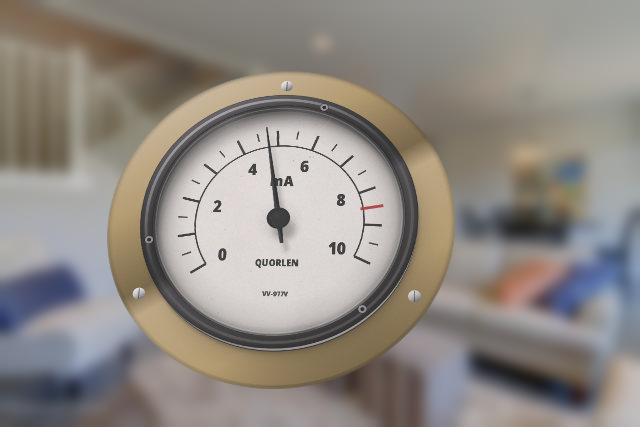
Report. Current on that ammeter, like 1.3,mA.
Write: 4.75,mA
